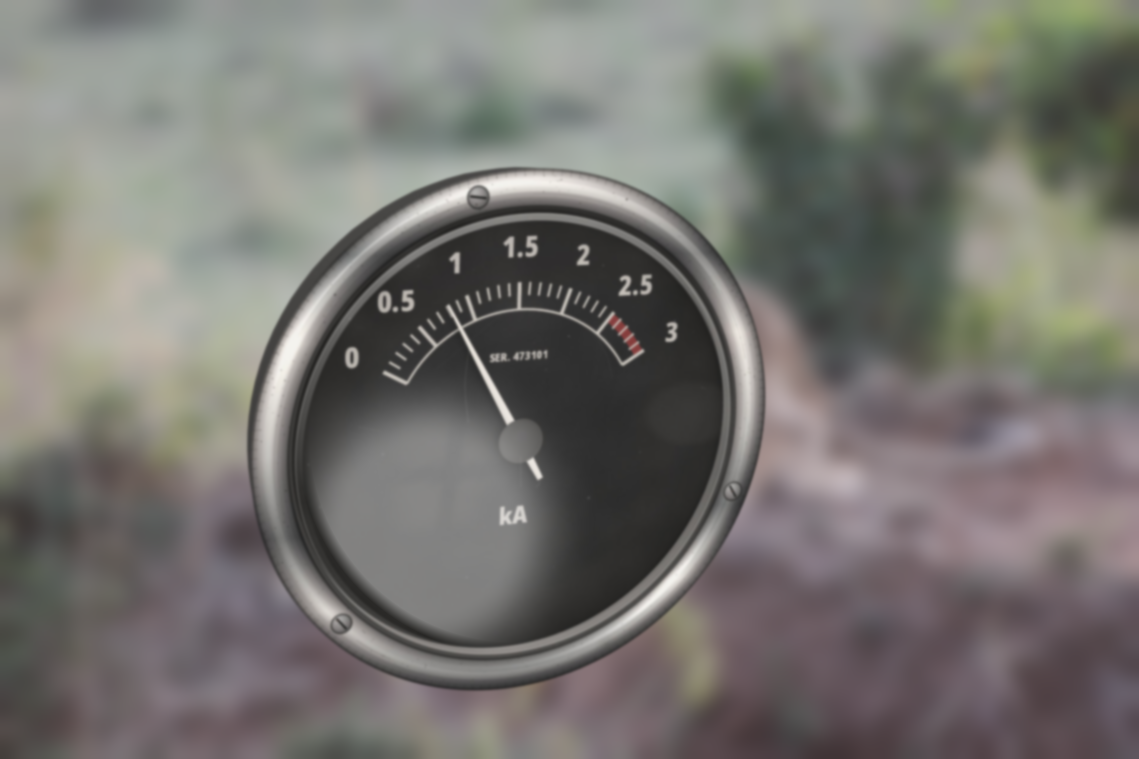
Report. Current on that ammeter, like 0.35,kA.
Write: 0.8,kA
